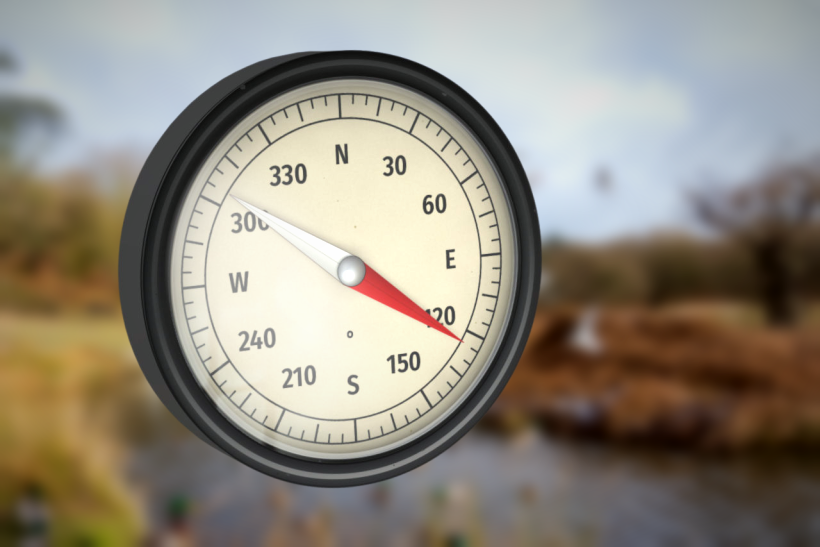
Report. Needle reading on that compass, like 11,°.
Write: 125,°
